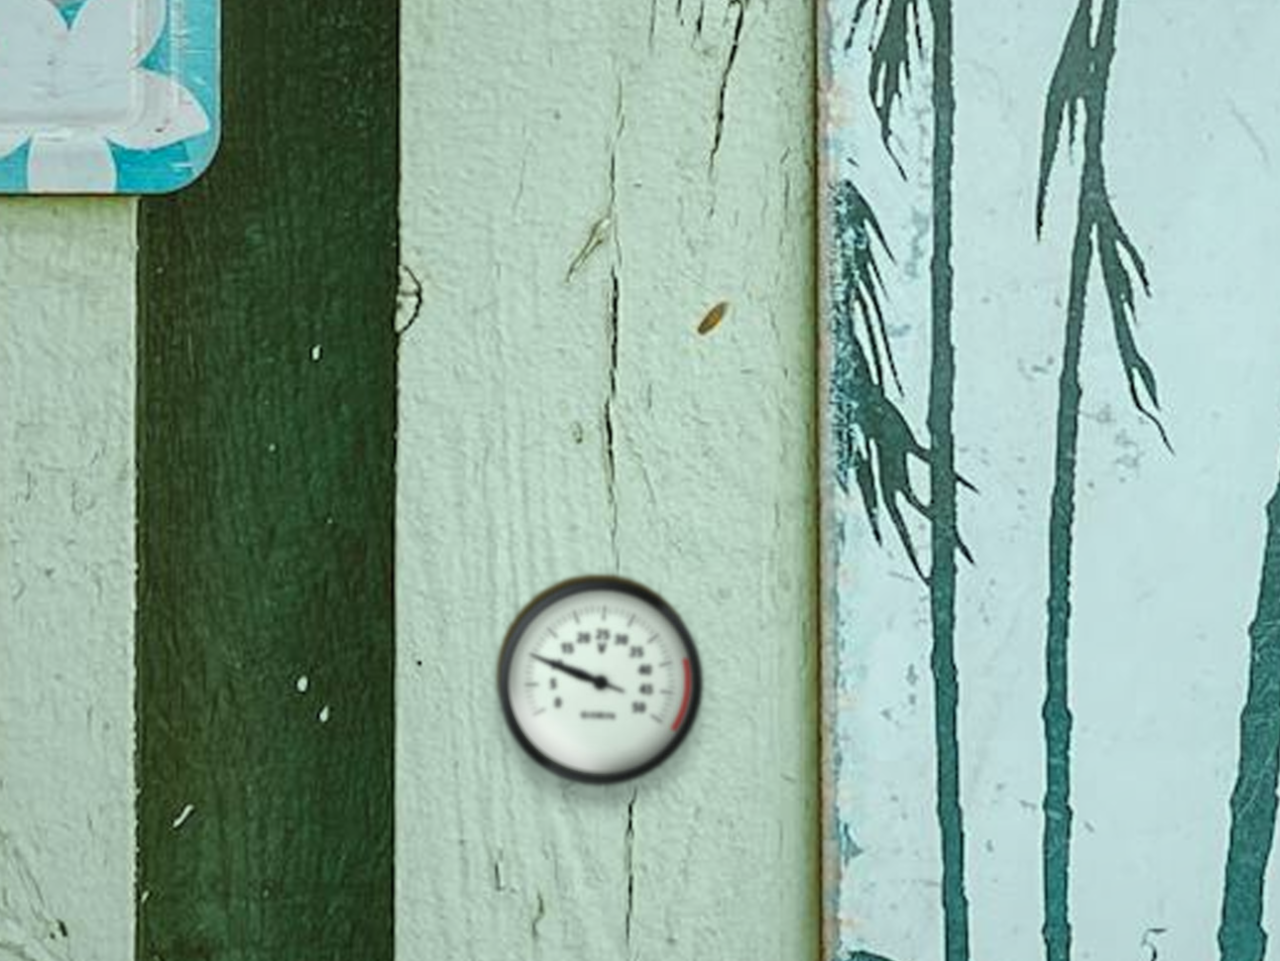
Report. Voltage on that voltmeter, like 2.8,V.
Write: 10,V
